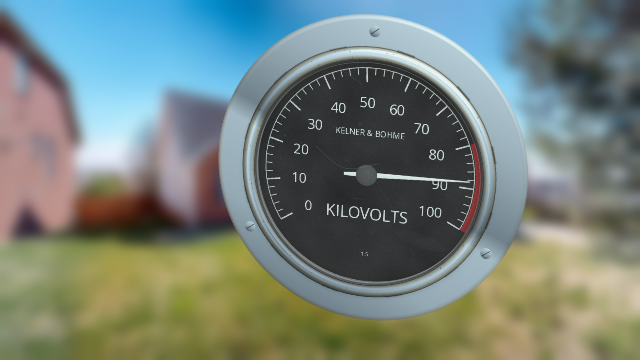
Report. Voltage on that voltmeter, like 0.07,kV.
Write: 88,kV
